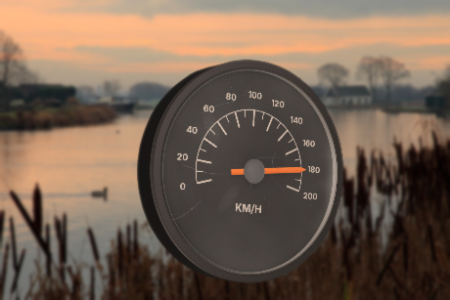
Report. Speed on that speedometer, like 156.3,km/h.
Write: 180,km/h
